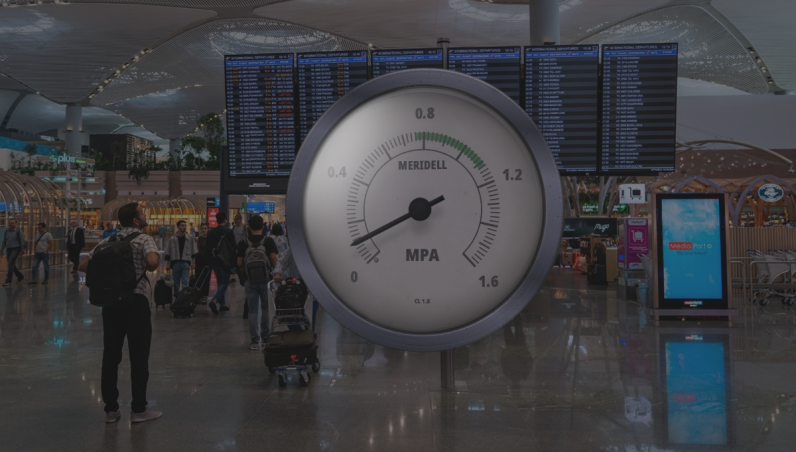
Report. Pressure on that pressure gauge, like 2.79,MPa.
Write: 0.1,MPa
